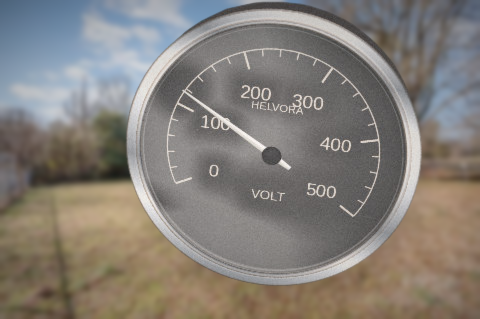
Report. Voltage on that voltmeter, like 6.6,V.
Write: 120,V
